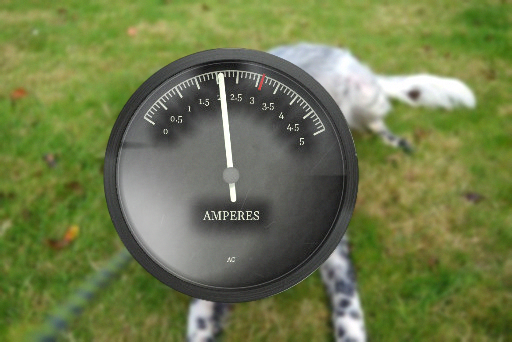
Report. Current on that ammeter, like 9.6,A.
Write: 2.1,A
